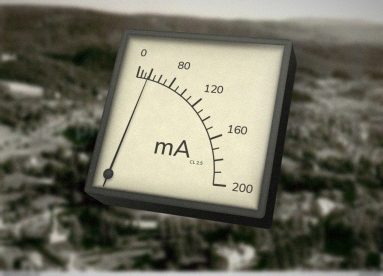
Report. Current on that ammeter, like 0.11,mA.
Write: 40,mA
